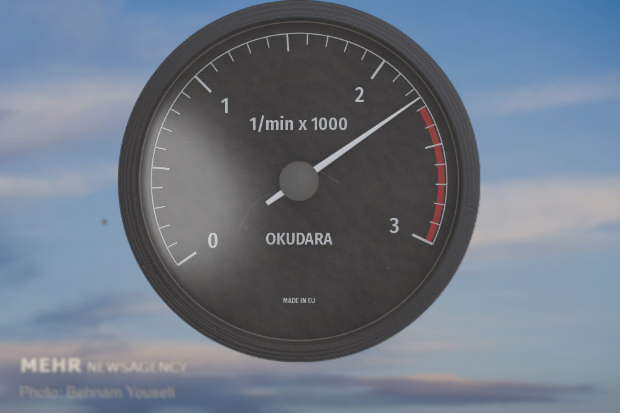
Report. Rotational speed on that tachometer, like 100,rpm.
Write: 2250,rpm
